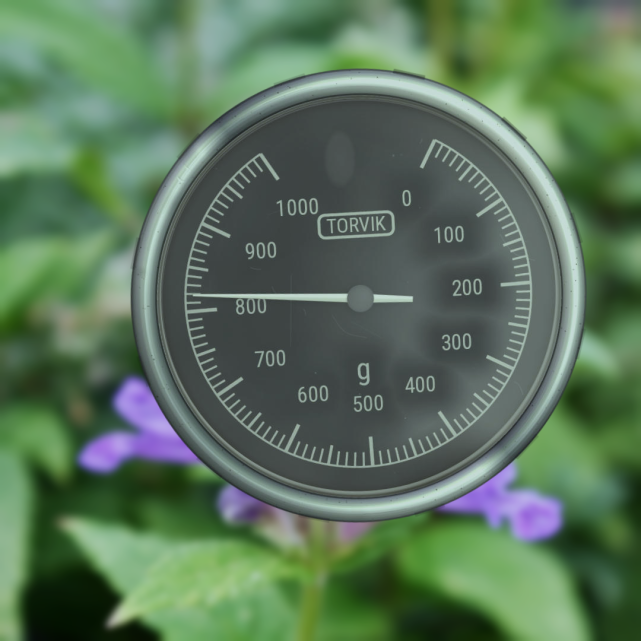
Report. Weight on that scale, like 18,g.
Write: 820,g
